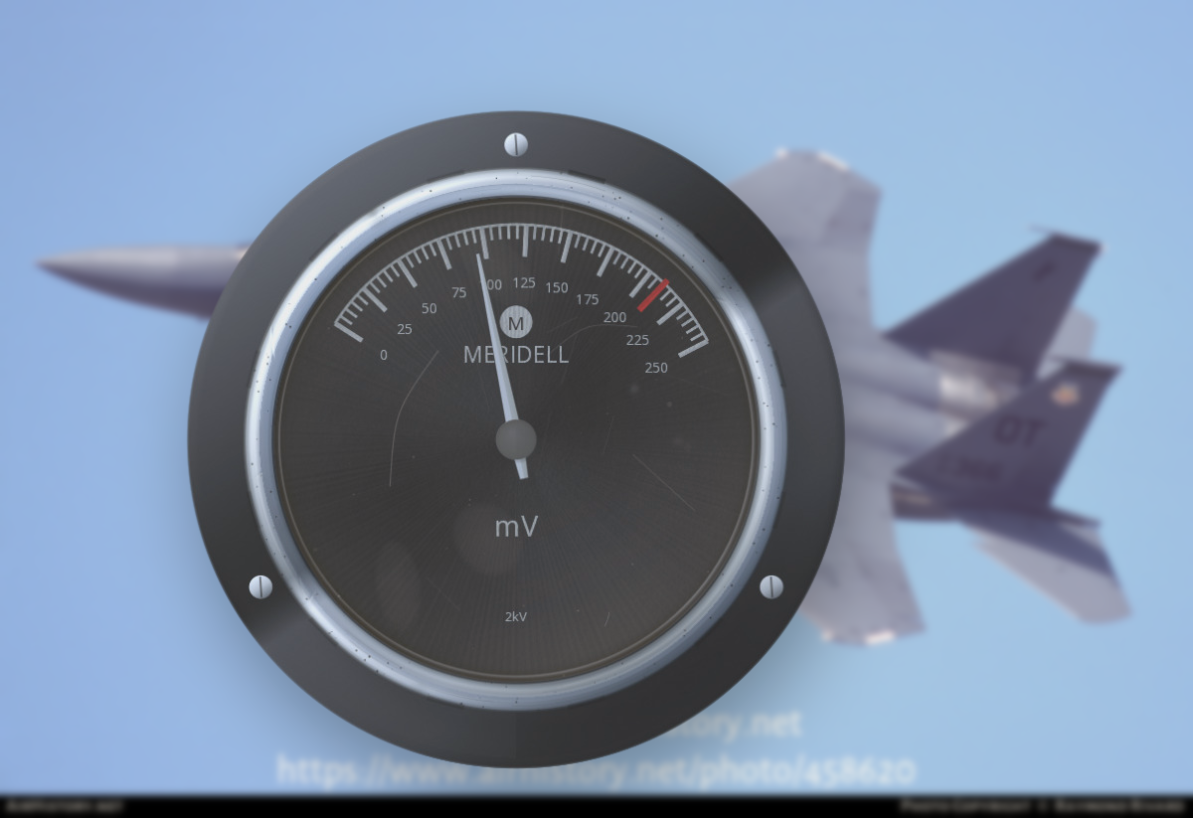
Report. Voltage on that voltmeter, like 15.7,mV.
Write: 95,mV
